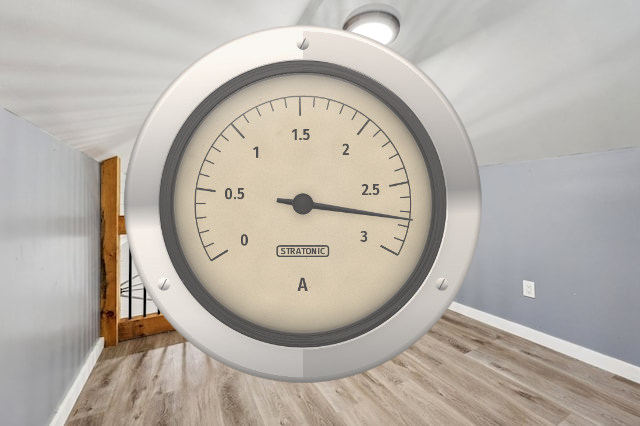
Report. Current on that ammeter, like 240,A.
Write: 2.75,A
